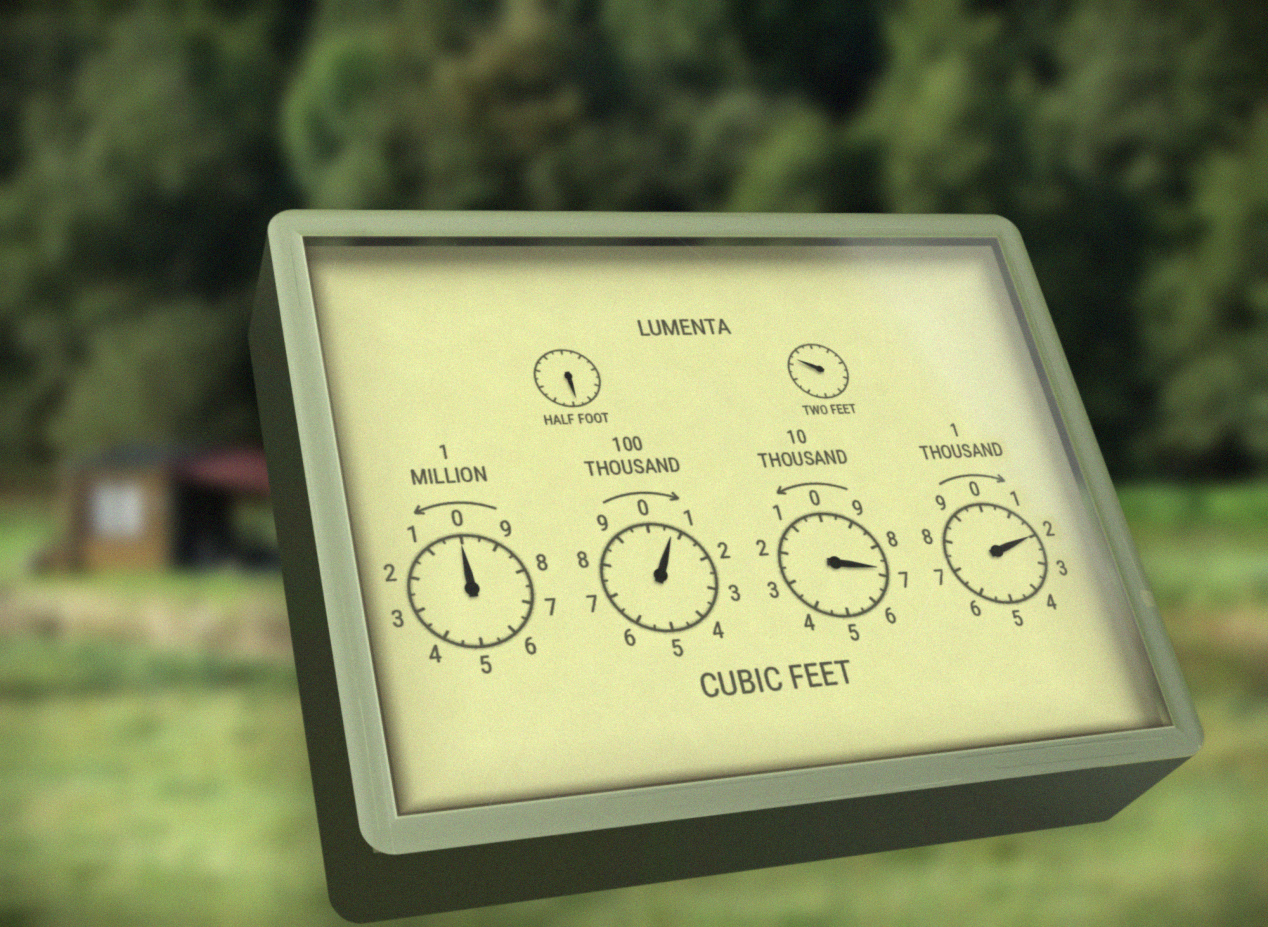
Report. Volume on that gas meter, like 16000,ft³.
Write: 7200,ft³
